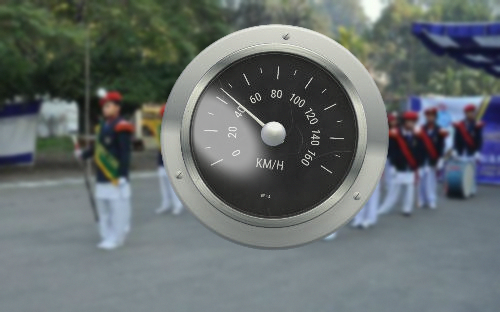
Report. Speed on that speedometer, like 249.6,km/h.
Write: 45,km/h
